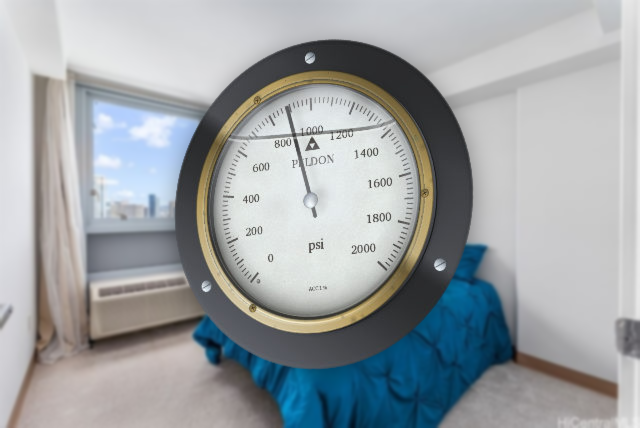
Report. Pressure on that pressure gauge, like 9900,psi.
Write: 900,psi
